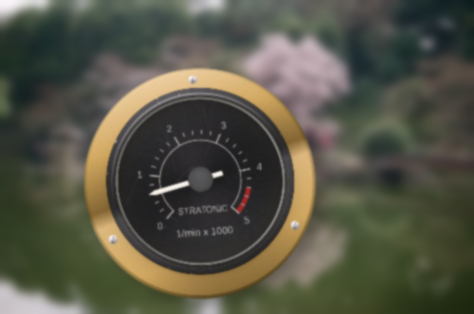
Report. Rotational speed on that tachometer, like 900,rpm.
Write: 600,rpm
